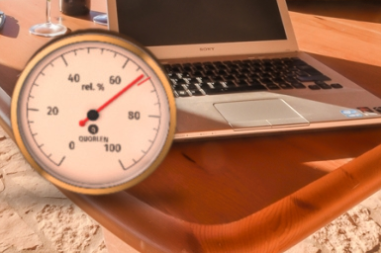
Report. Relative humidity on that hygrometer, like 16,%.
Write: 66,%
